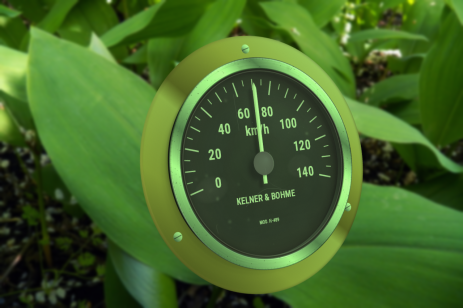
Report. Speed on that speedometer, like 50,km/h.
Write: 70,km/h
